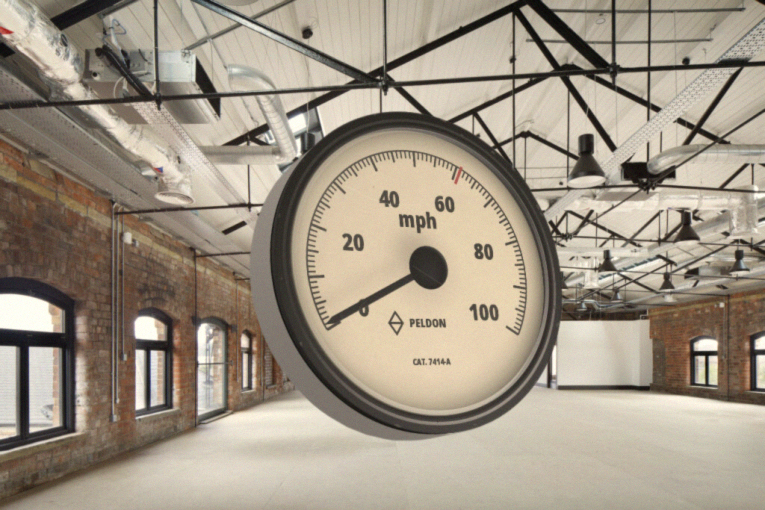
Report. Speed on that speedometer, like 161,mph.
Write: 1,mph
